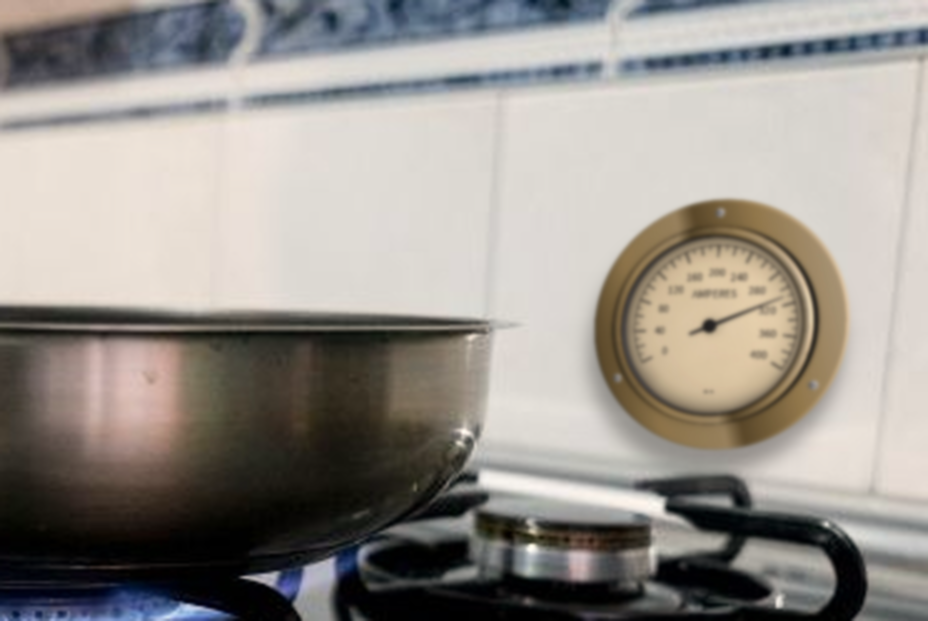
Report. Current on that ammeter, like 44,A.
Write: 310,A
